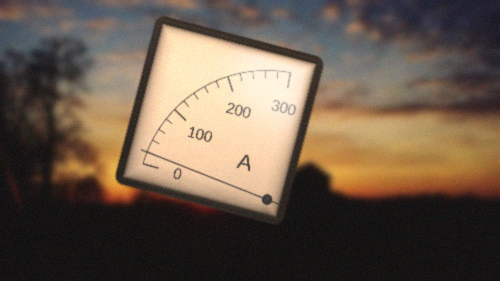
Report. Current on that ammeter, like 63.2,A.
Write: 20,A
